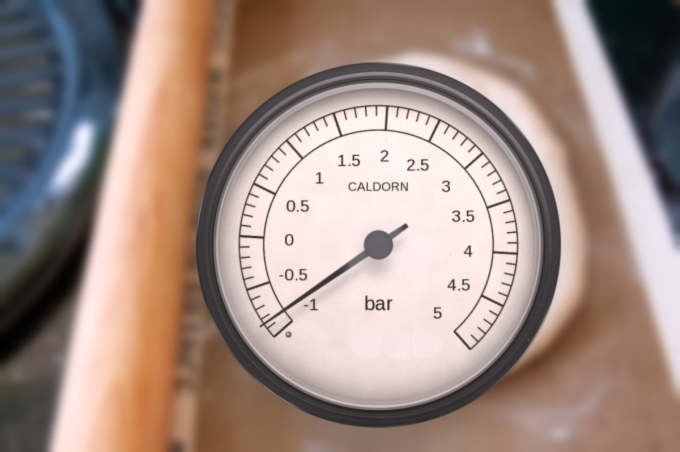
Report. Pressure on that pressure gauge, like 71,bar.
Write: -0.85,bar
